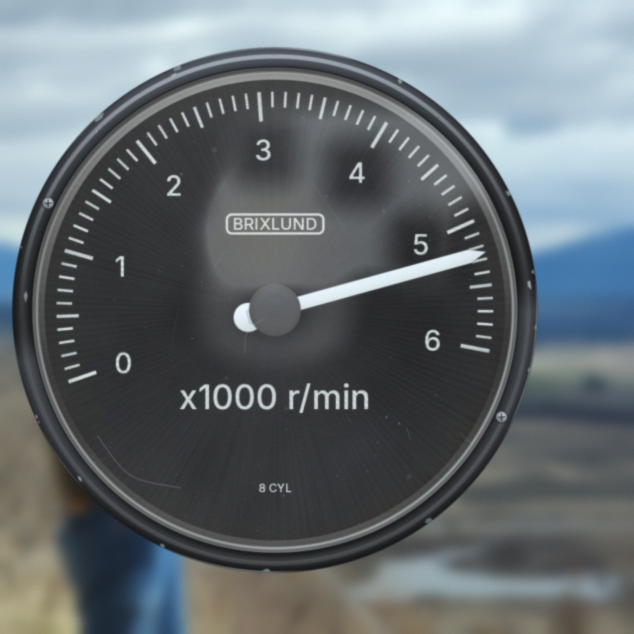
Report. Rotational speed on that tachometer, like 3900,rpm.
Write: 5250,rpm
